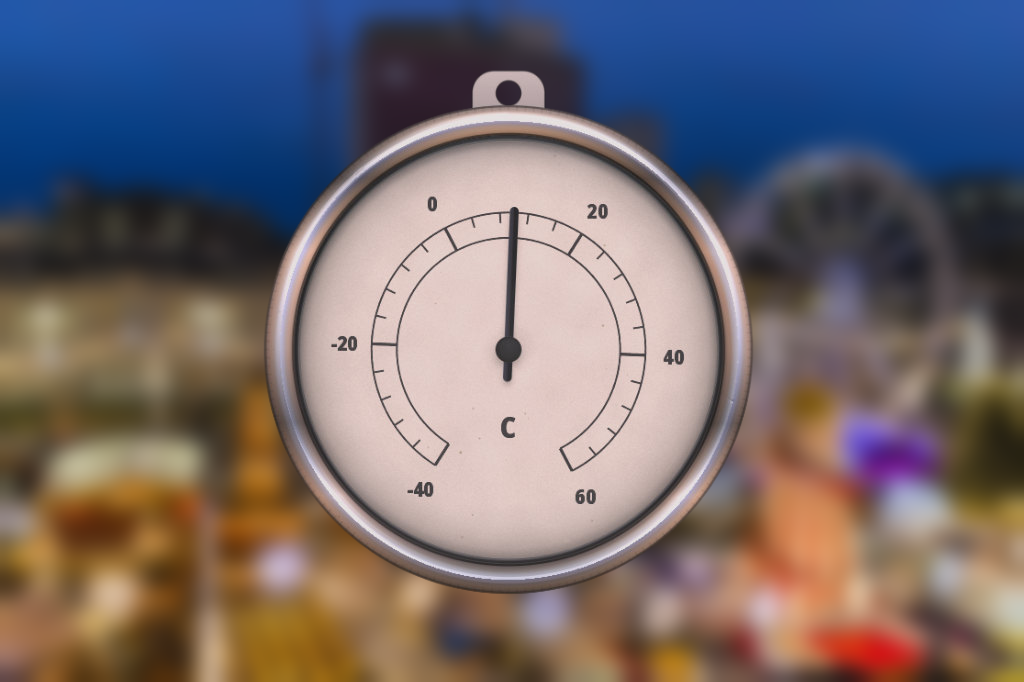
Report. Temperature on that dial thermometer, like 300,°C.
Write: 10,°C
